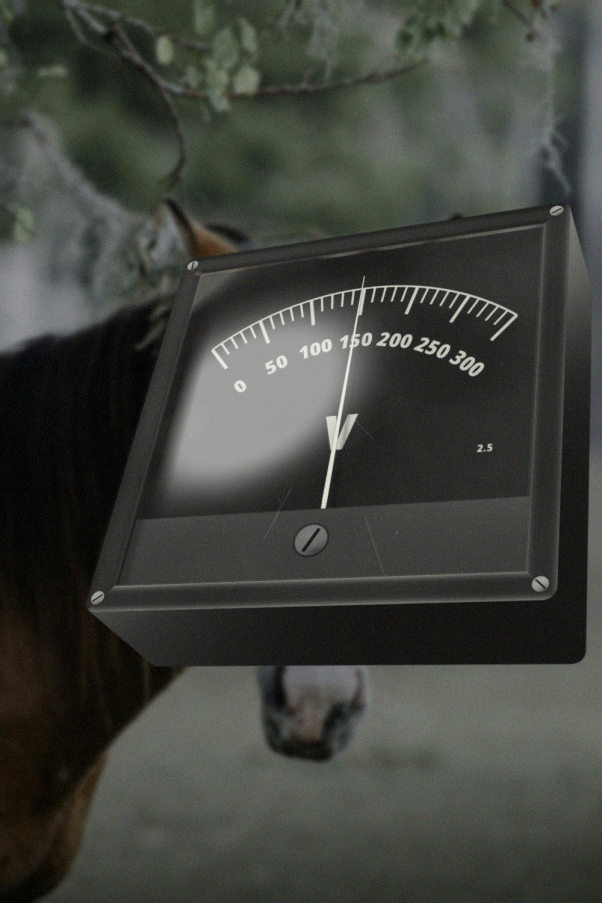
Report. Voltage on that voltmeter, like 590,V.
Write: 150,V
